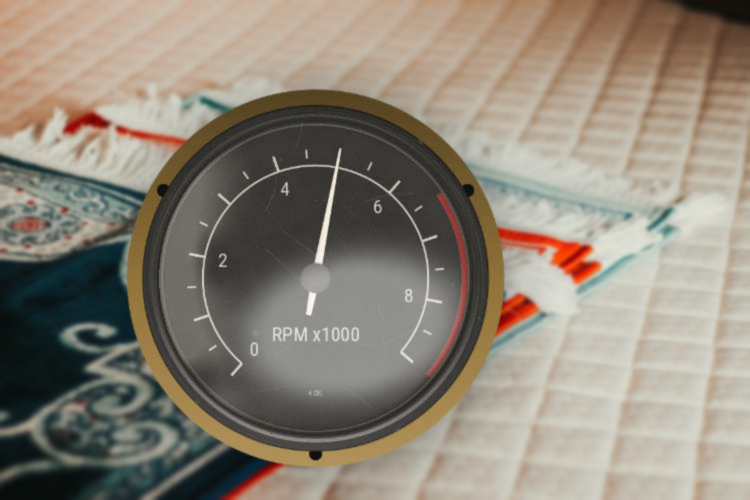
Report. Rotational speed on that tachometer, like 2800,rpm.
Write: 5000,rpm
